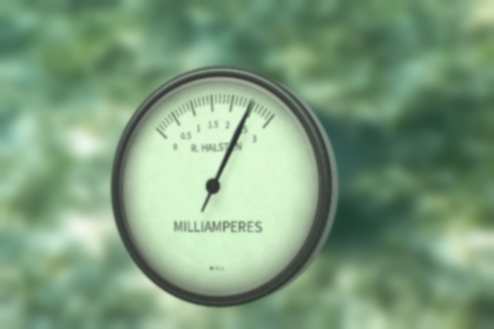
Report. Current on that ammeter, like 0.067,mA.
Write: 2.5,mA
